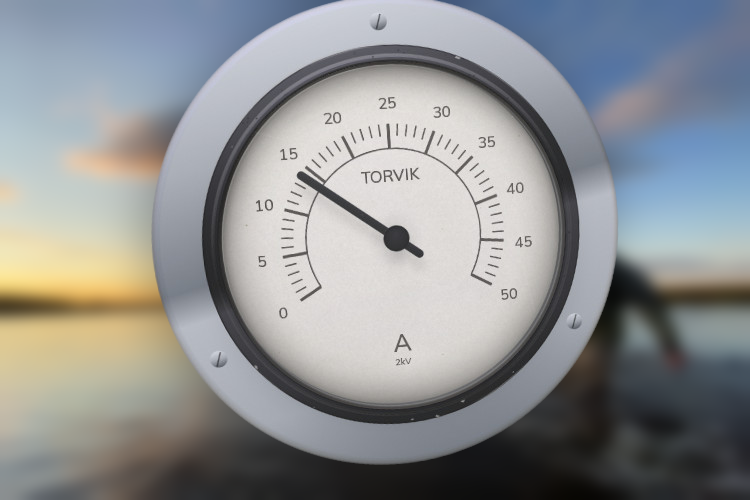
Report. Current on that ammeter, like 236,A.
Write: 14,A
